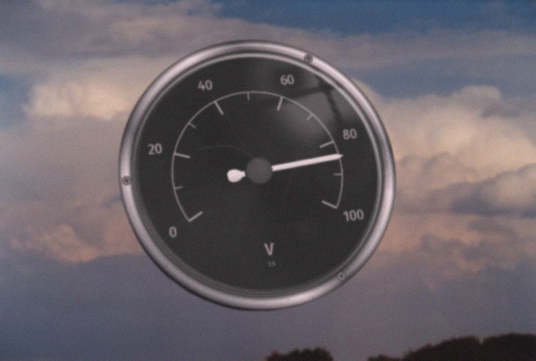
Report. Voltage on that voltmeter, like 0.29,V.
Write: 85,V
